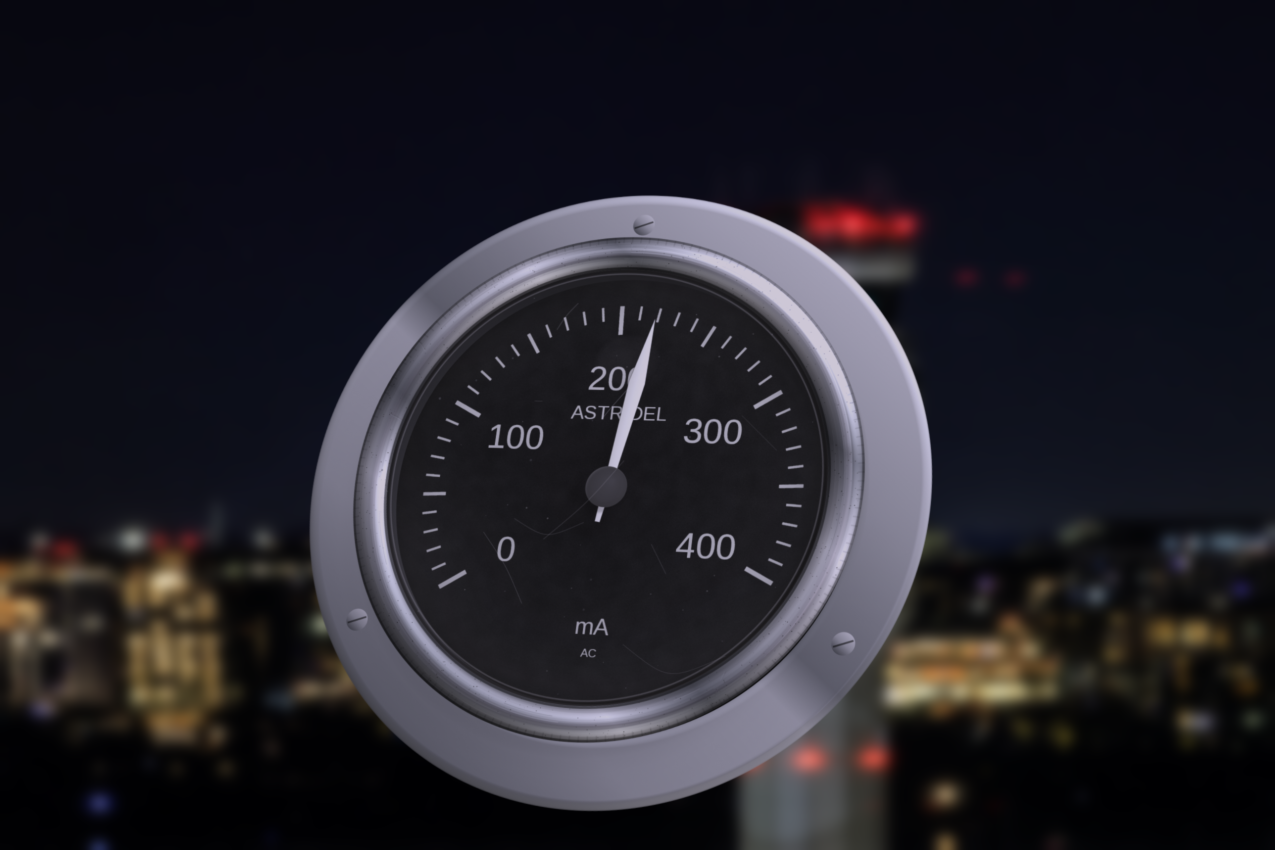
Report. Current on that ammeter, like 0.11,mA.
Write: 220,mA
